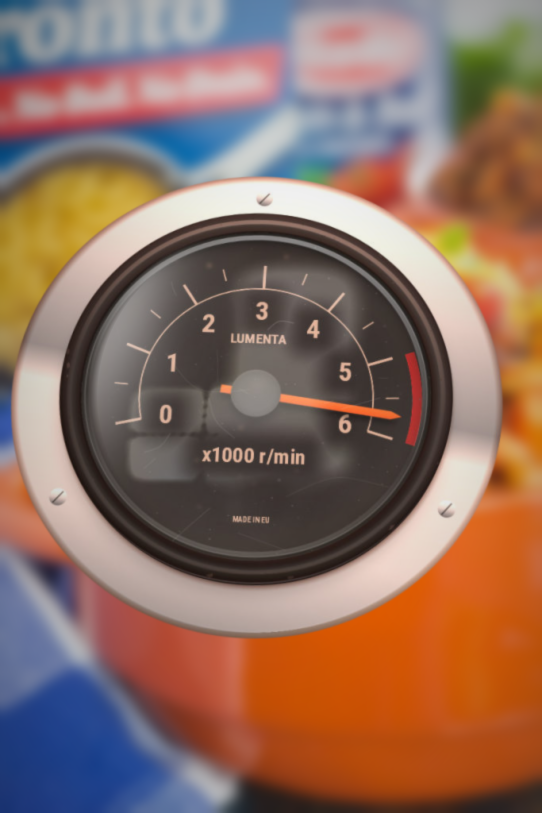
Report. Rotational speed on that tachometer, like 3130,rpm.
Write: 5750,rpm
